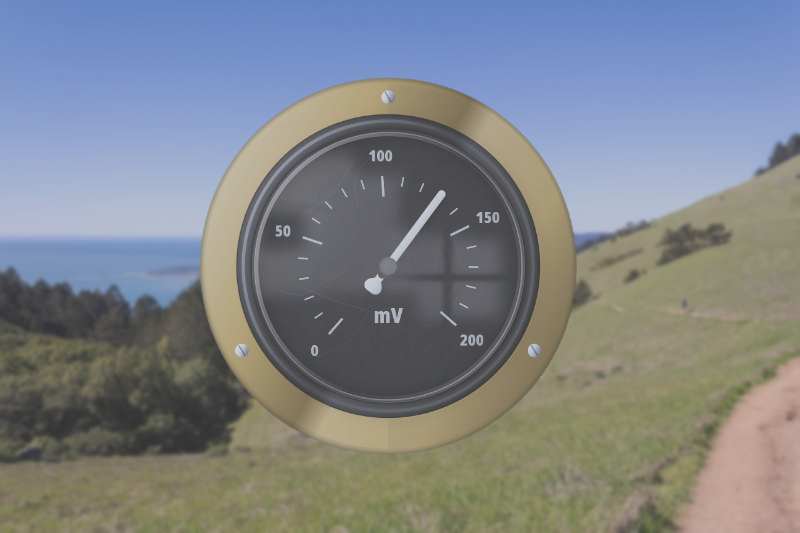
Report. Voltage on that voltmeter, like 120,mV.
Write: 130,mV
